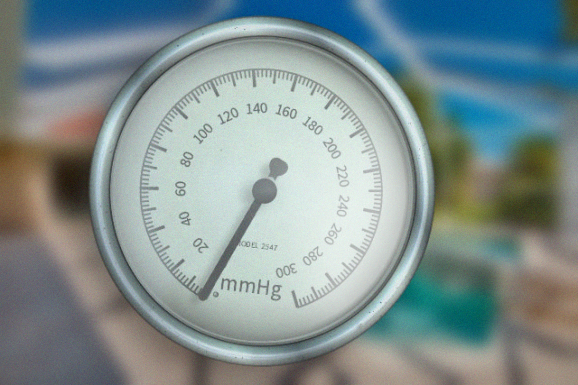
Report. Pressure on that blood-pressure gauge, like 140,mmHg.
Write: 2,mmHg
